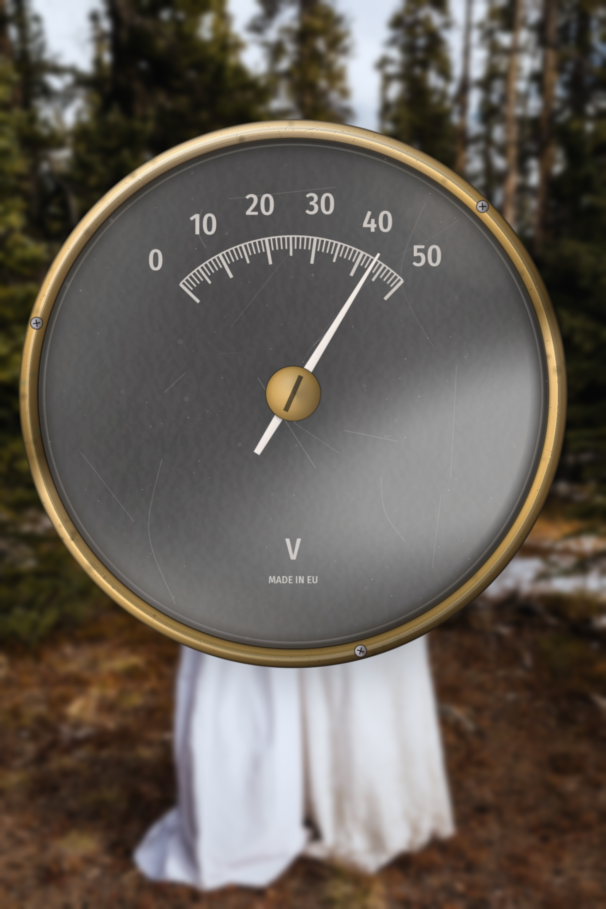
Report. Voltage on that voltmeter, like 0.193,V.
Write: 43,V
